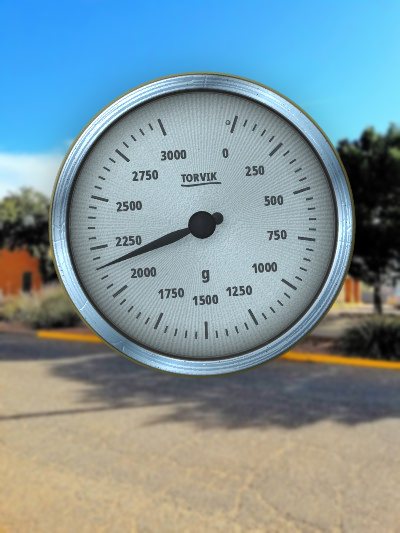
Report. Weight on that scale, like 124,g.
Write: 2150,g
